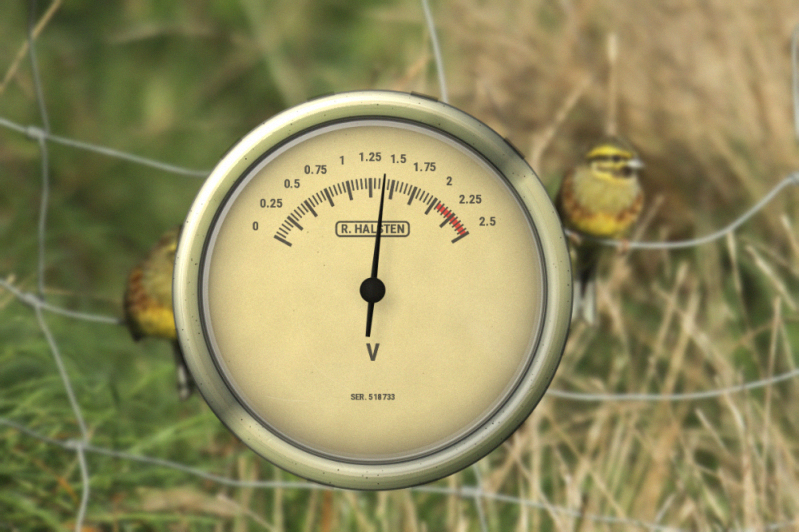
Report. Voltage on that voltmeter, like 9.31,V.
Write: 1.4,V
